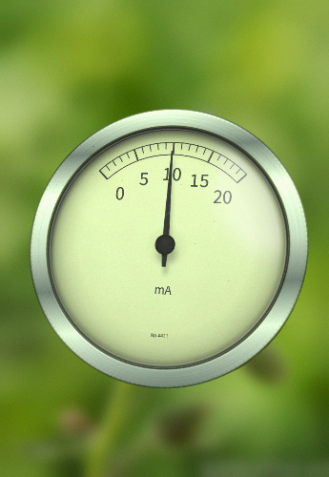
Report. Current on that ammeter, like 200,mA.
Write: 10,mA
